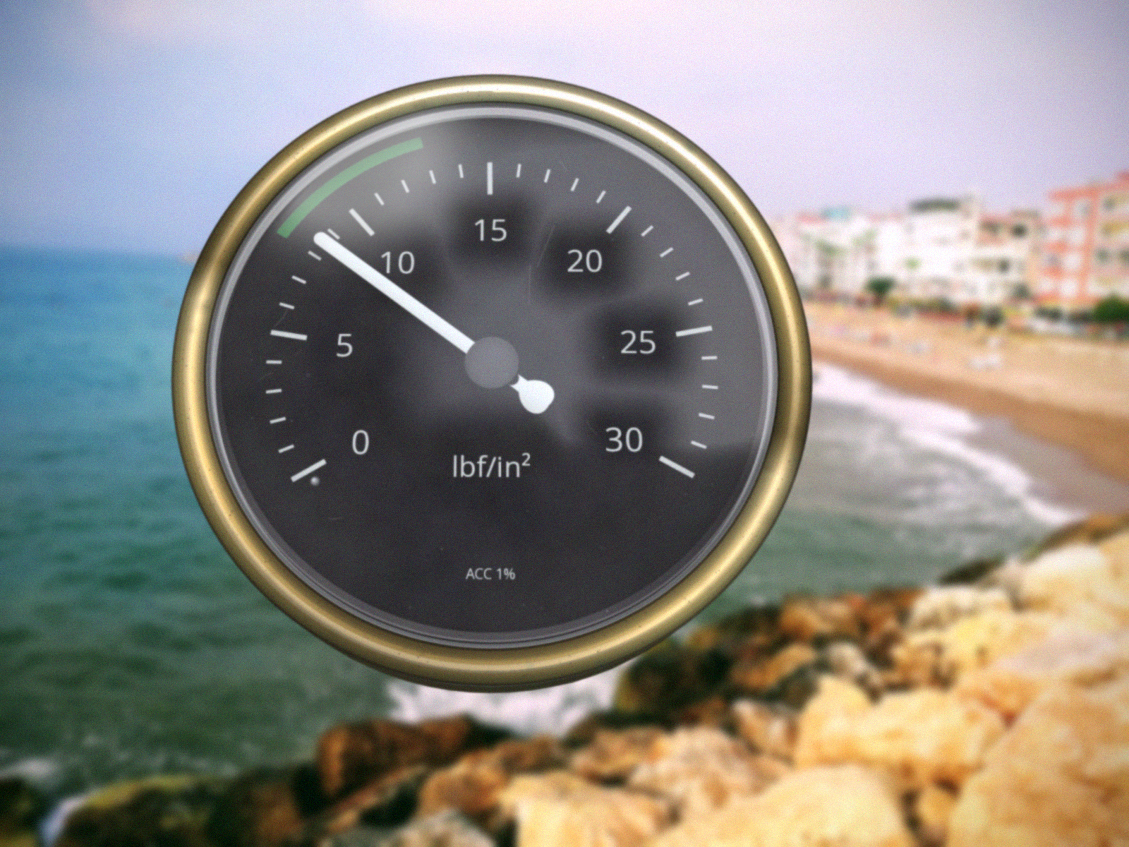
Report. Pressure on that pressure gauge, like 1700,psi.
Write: 8.5,psi
